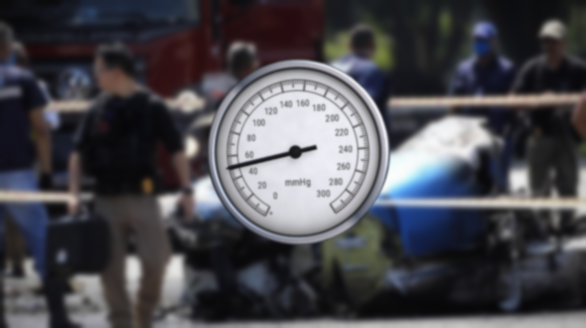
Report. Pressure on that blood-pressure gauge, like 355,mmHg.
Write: 50,mmHg
